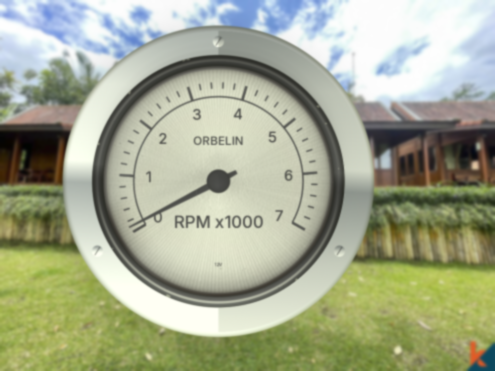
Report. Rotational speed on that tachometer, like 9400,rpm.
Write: 100,rpm
